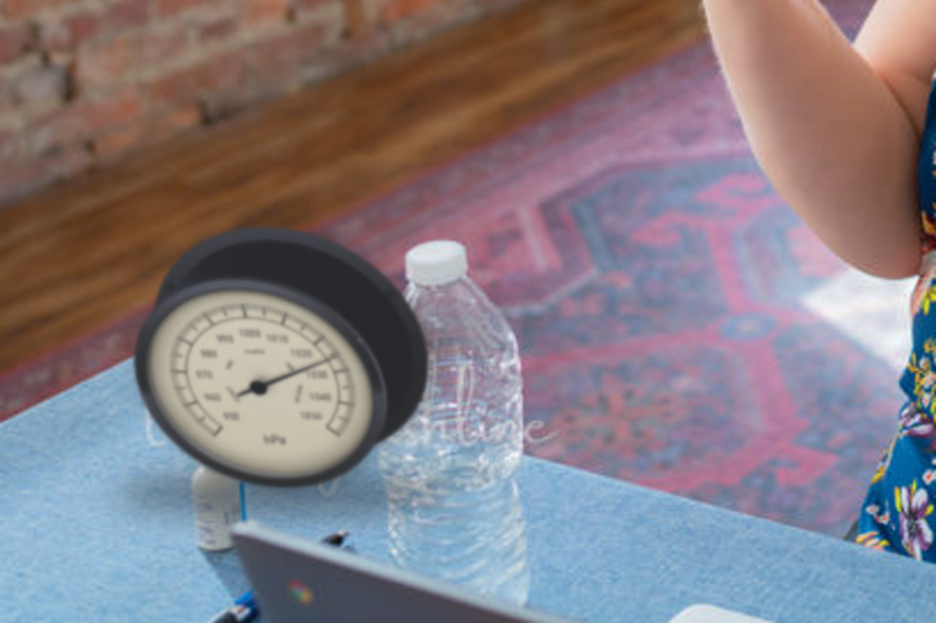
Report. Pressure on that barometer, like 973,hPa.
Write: 1025,hPa
